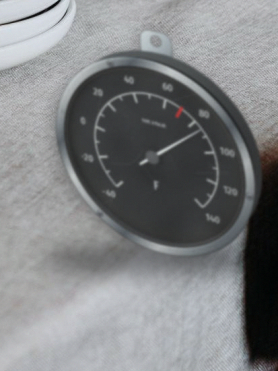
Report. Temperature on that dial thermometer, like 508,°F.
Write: 85,°F
